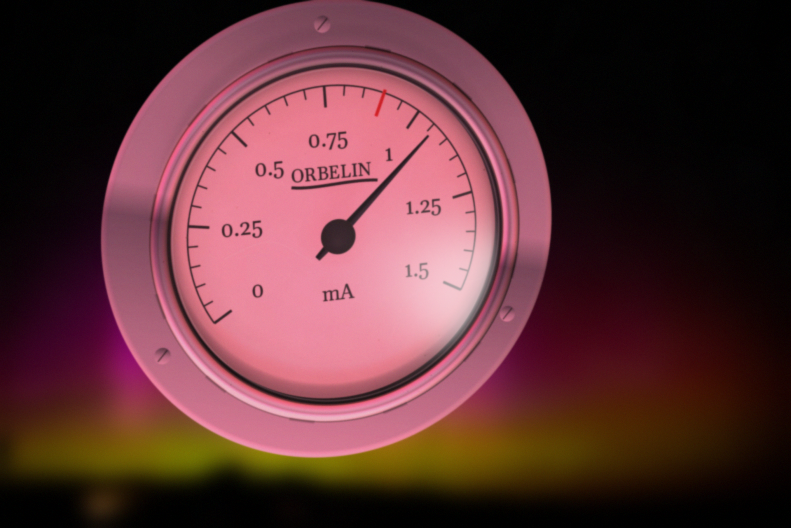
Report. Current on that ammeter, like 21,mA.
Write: 1.05,mA
